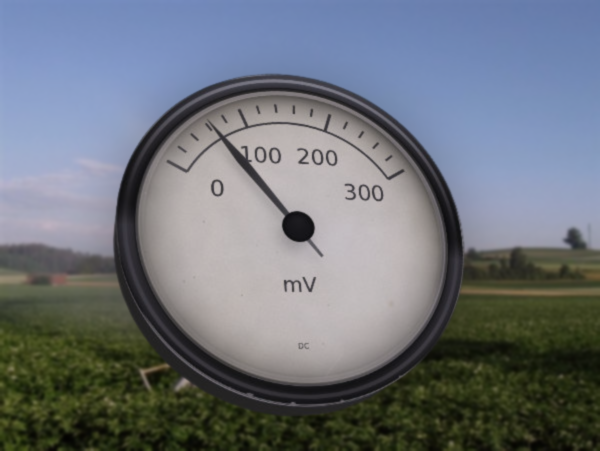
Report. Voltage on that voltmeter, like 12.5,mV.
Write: 60,mV
